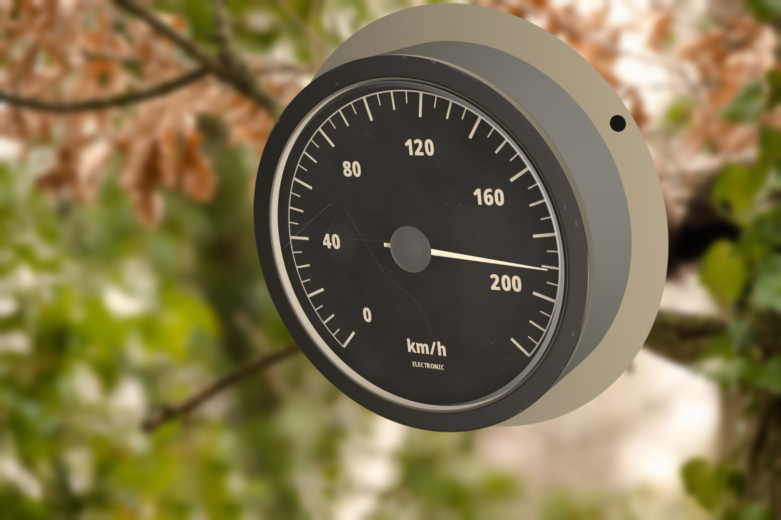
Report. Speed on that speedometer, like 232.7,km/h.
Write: 190,km/h
